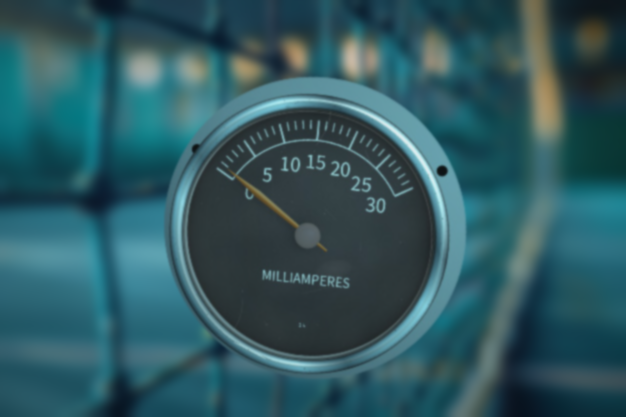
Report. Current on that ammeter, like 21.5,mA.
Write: 1,mA
